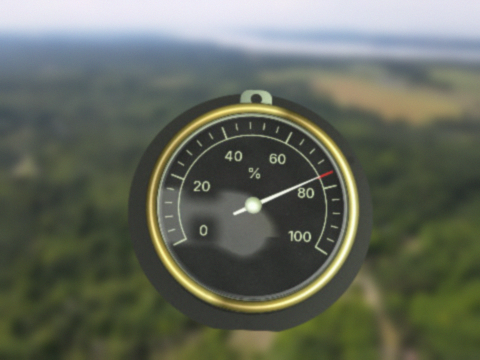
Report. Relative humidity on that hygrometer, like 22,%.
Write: 76,%
